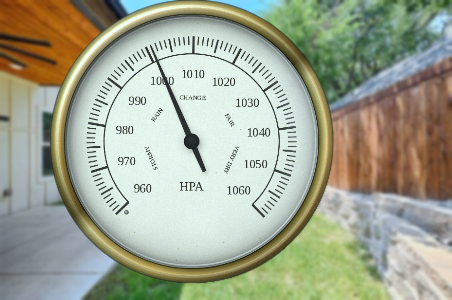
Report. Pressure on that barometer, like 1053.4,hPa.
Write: 1001,hPa
